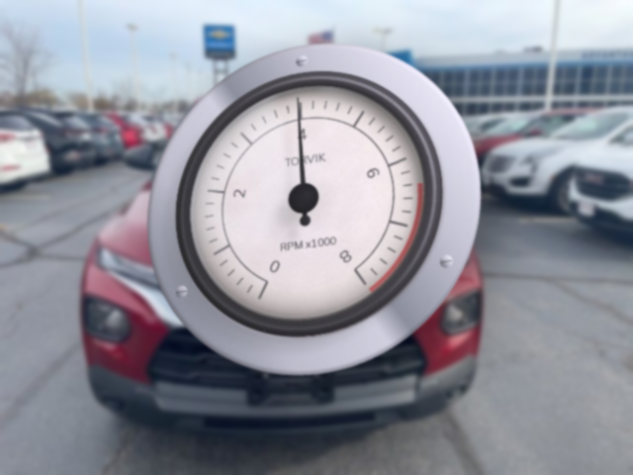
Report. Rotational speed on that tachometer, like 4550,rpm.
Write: 4000,rpm
